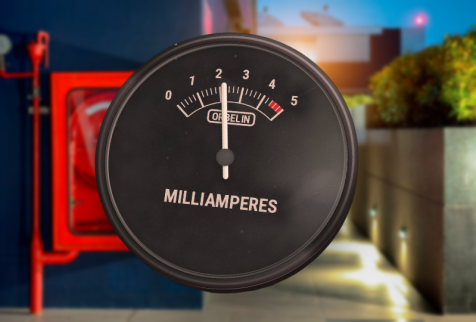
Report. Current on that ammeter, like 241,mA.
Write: 2.2,mA
